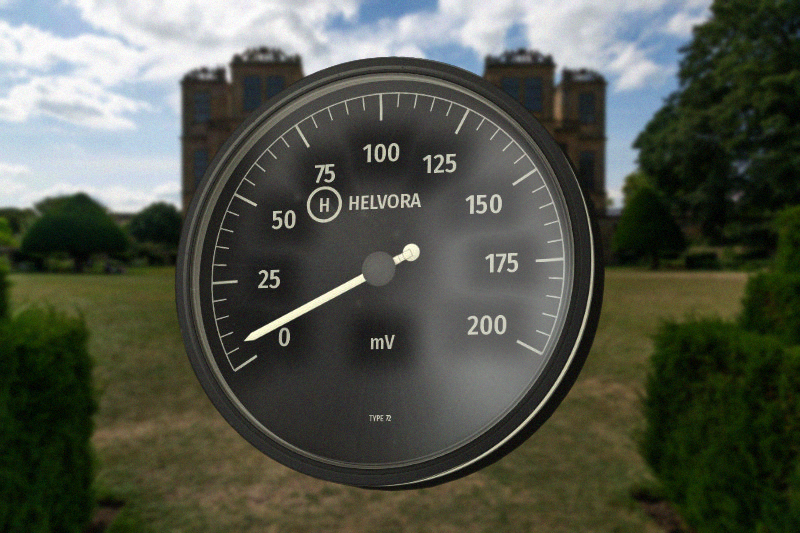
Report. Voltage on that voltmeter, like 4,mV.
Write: 5,mV
